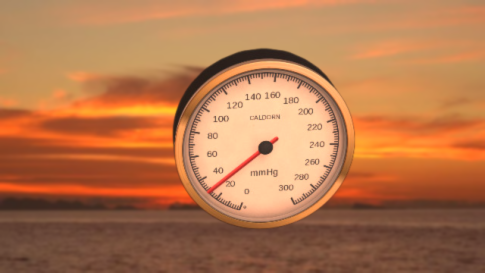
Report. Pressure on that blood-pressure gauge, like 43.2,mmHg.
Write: 30,mmHg
